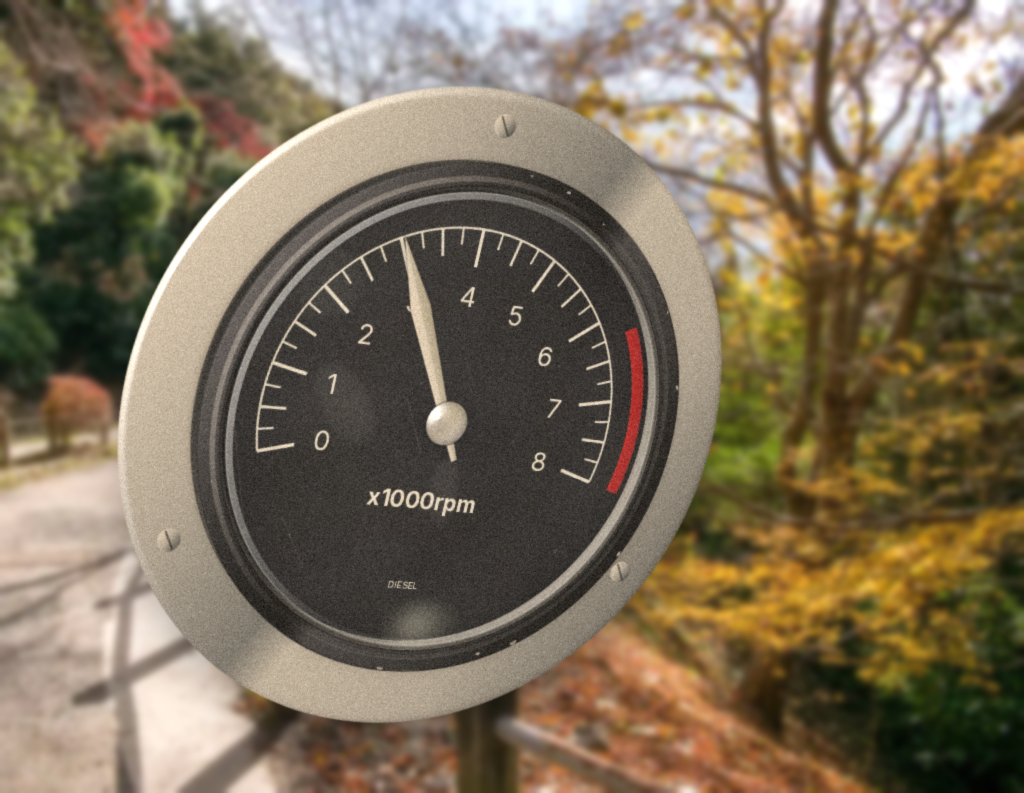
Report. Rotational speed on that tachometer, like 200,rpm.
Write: 3000,rpm
